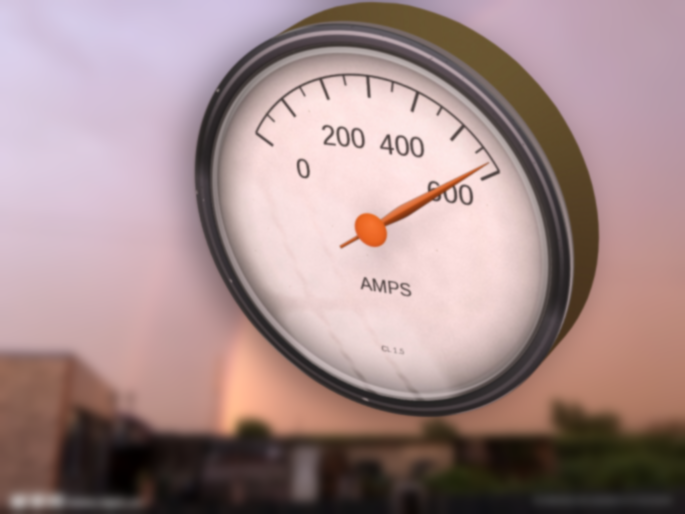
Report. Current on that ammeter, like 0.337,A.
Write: 575,A
